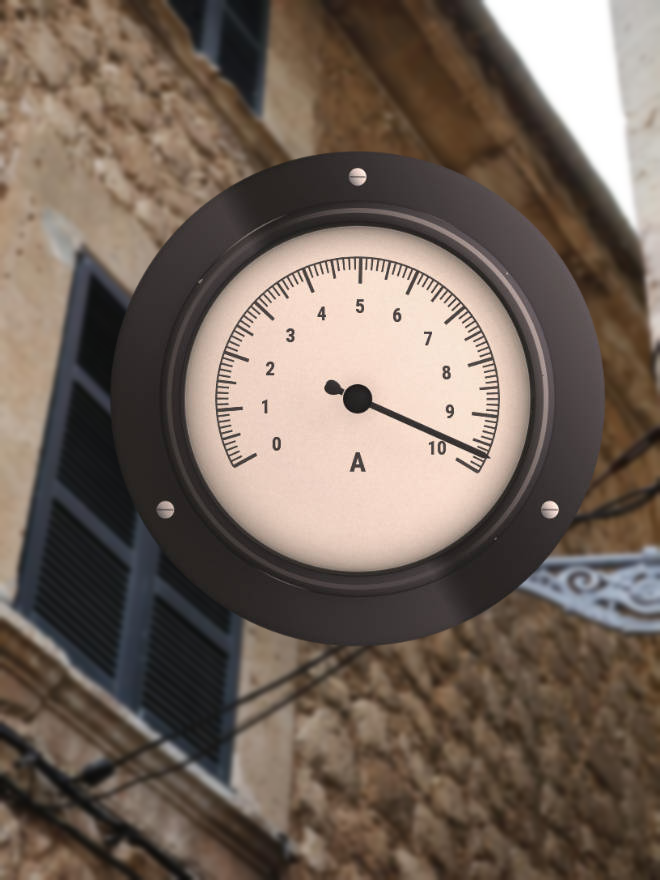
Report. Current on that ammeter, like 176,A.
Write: 9.7,A
